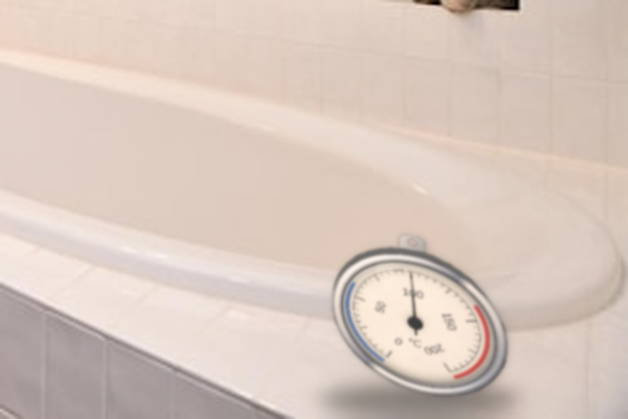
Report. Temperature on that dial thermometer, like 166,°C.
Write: 100,°C
